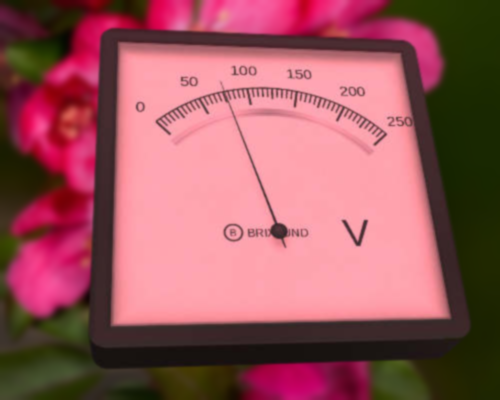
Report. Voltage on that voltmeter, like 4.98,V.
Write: 75,V
